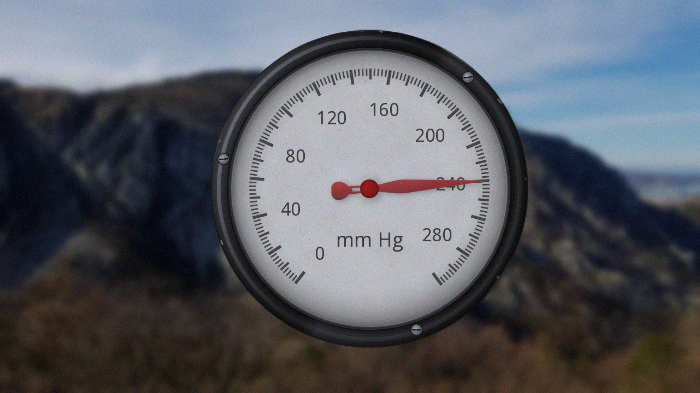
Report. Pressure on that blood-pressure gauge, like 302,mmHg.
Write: 240,mmHg
